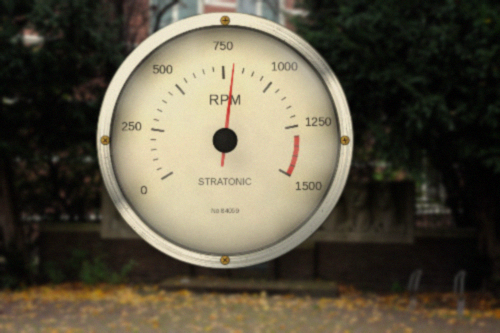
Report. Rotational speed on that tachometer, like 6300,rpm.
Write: 800,rpm
